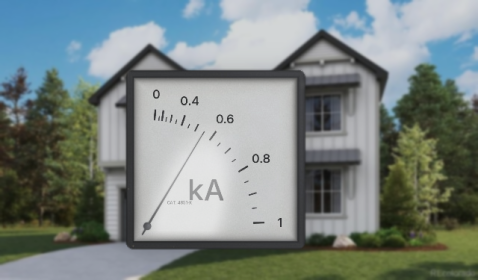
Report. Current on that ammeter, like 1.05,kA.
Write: 0.55,kA
